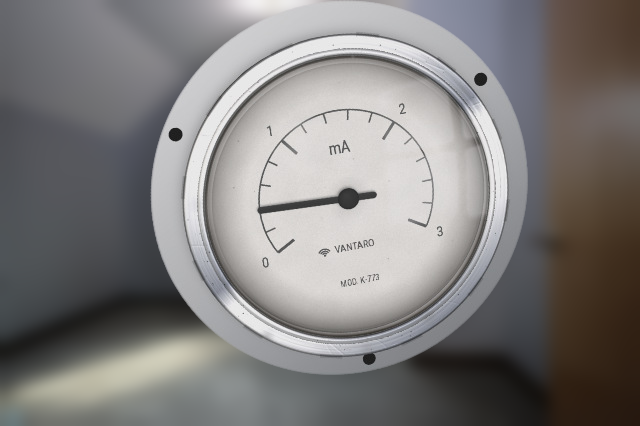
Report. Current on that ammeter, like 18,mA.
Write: 0.4,mA
